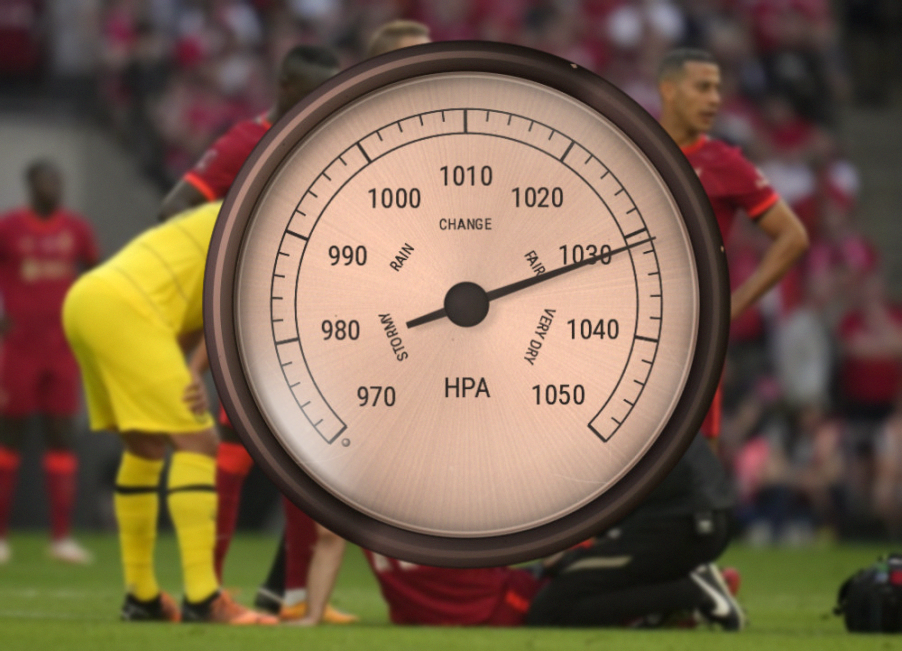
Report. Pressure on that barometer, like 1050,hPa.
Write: 1031,hPa
